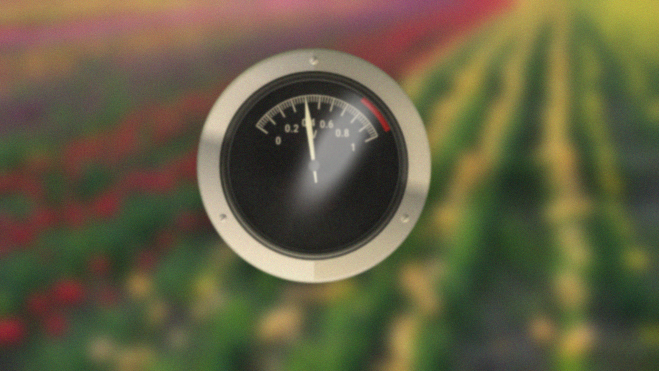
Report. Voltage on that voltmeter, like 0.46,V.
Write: 0.4,V
